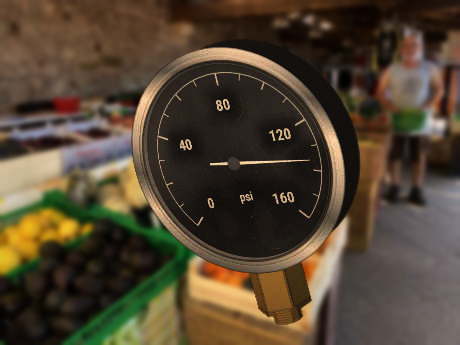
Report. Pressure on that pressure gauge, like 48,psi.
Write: 135,psi
